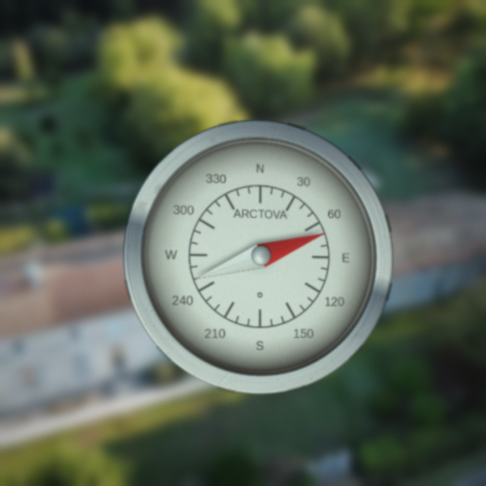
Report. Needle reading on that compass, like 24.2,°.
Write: 70,°
